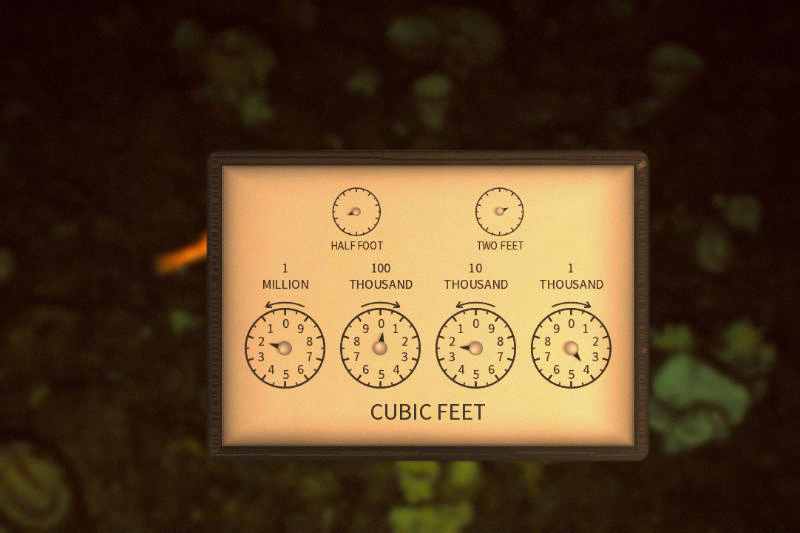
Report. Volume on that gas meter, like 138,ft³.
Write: 202400,ft³
